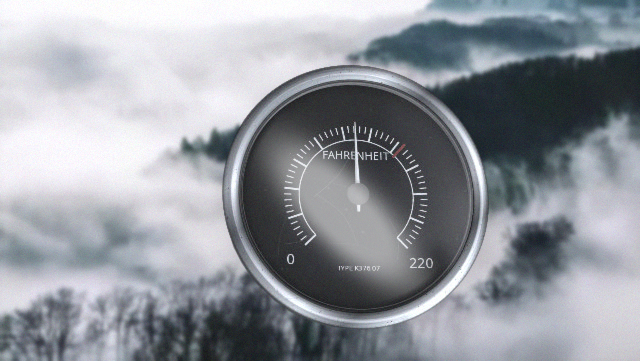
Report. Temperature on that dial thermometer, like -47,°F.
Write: 108,°F
